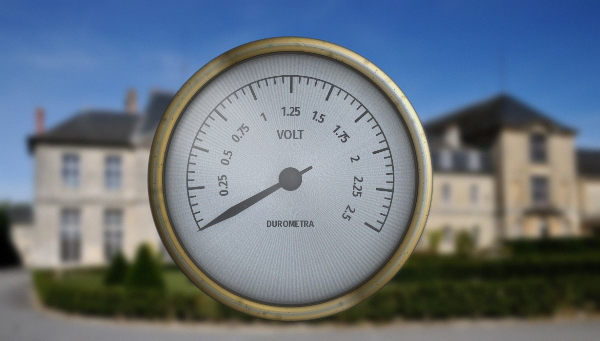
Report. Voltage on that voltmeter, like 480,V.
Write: 0,V
